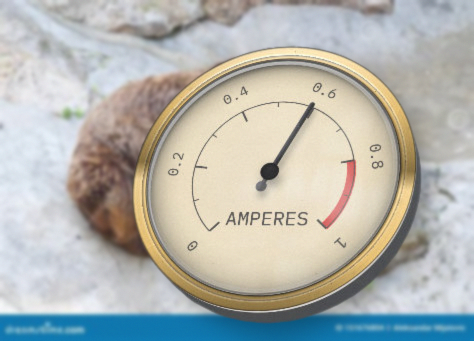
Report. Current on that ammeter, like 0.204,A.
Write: 0.6,A
